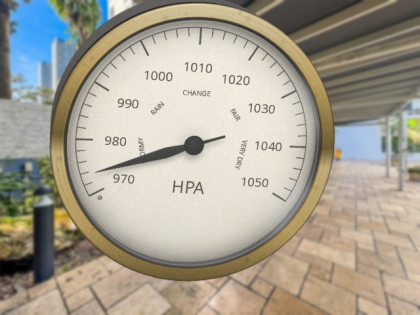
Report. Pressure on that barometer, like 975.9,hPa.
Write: 974,hPa
